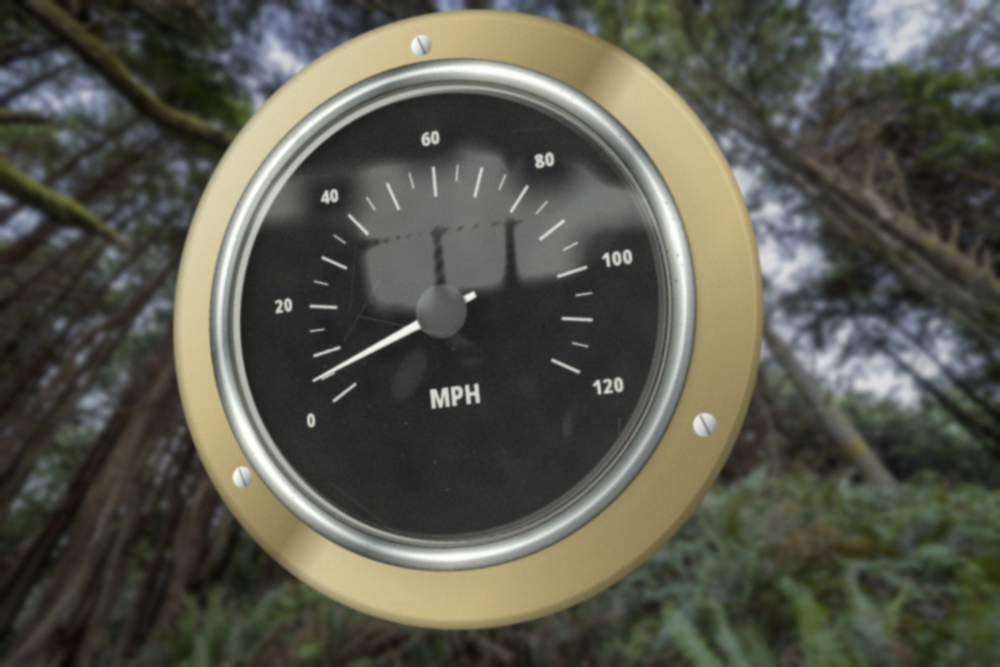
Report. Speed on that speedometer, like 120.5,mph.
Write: 5,mph
